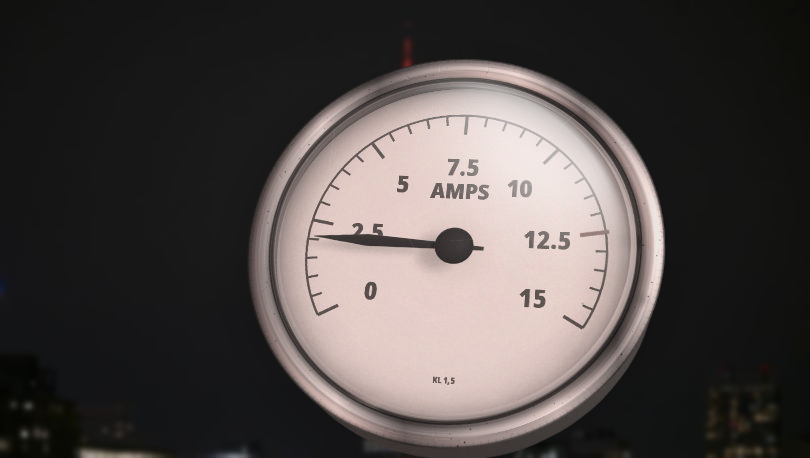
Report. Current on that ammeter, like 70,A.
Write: 2,A
